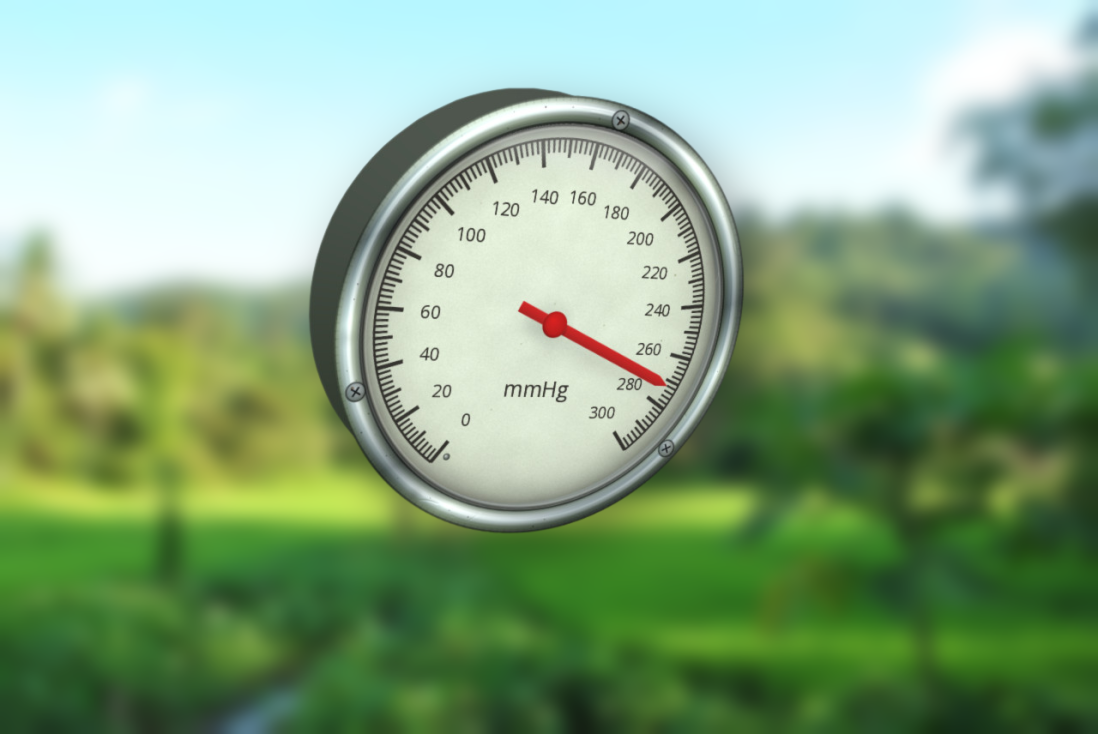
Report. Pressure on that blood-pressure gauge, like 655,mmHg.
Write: 272,mmHg
